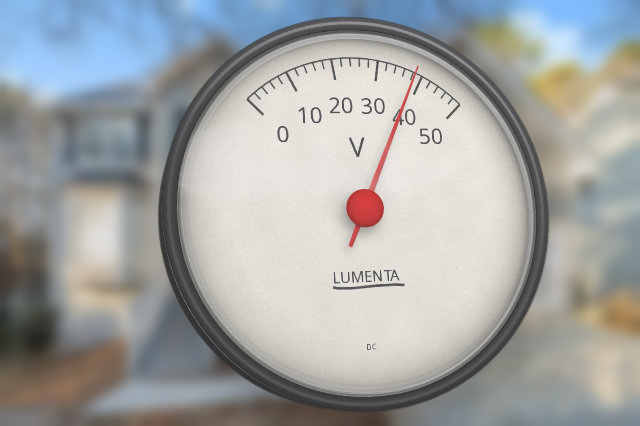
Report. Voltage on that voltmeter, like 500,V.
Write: 38,V
